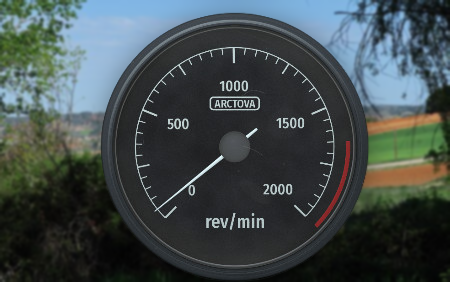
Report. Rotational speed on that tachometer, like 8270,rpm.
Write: 50,rpm
